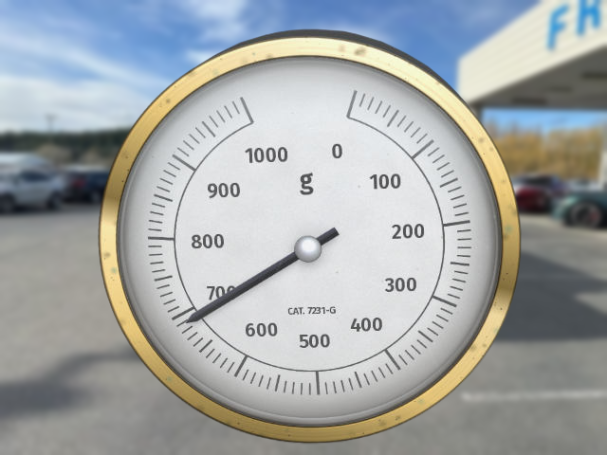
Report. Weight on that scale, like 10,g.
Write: 690,g
